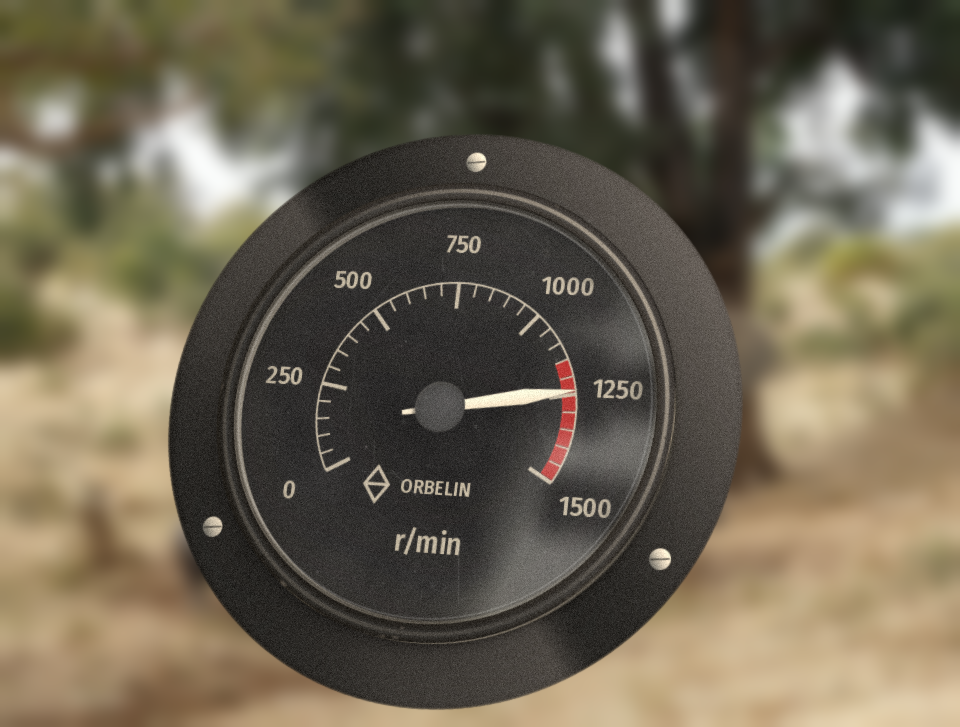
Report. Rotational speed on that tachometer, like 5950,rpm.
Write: 1250,rpm
